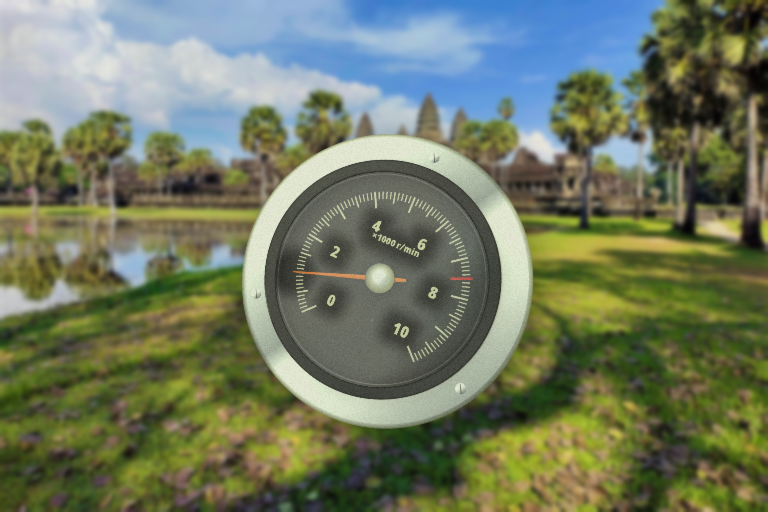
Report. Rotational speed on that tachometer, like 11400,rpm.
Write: 1000,rpm
